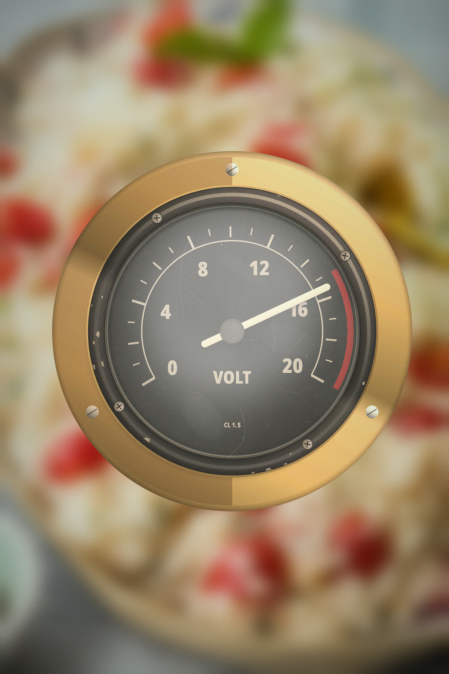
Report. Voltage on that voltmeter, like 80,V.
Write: 15.5,V
